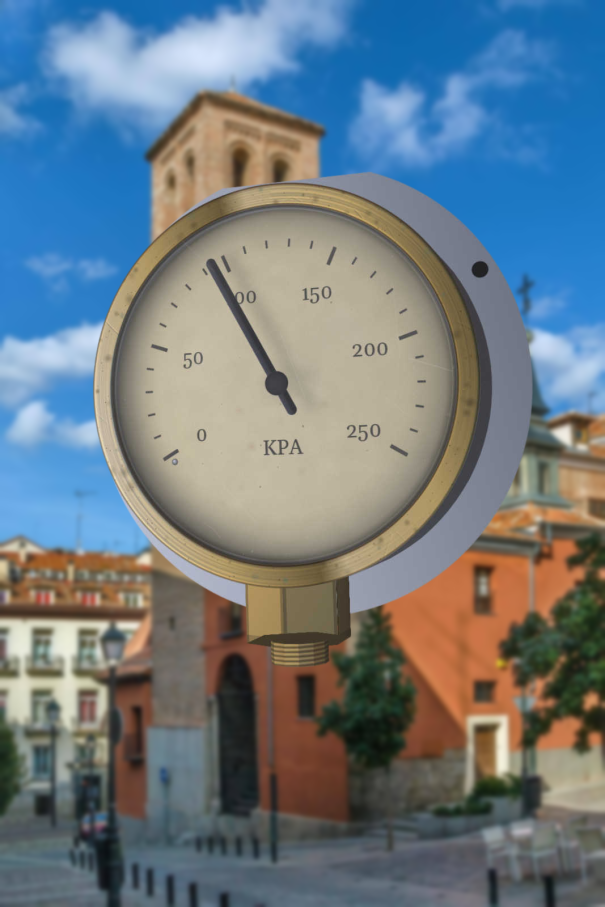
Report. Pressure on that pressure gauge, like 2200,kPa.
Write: 95,kPa
